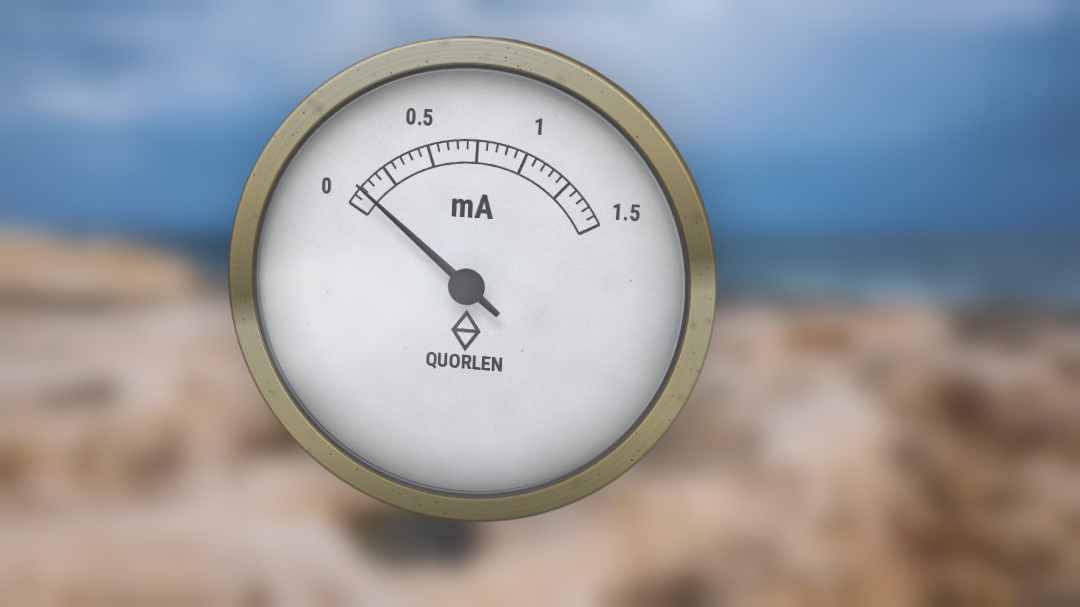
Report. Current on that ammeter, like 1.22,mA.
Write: 0.1,mA
